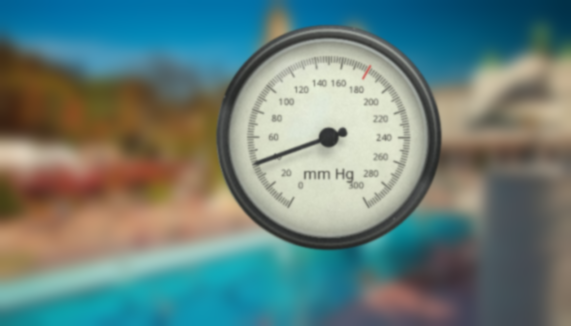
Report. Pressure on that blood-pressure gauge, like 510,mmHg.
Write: 40,mmHg
